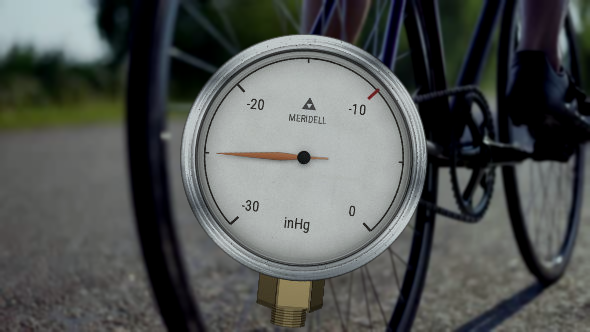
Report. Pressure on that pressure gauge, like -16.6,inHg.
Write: -25,inHg
